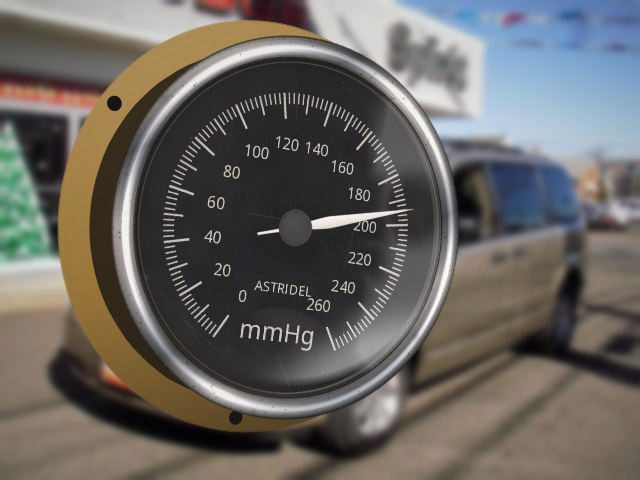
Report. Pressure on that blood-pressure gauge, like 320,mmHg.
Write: 194,mmHg
